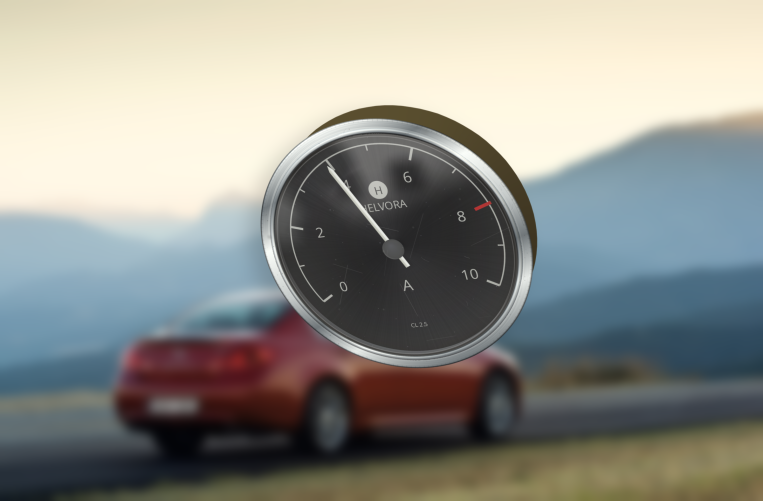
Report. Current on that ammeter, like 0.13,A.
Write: 4,A
